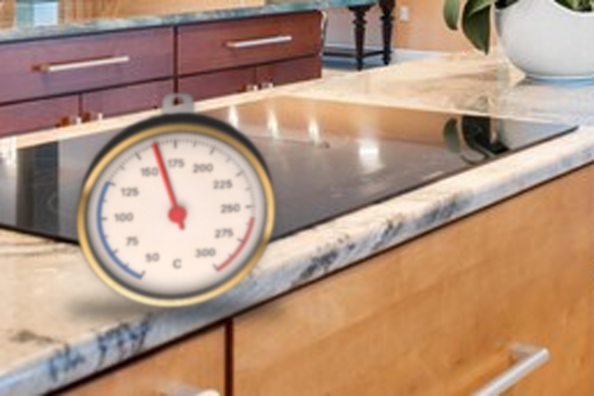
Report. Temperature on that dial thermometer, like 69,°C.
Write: 162.5,°C
